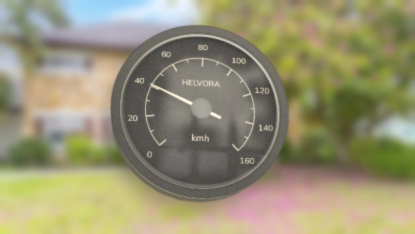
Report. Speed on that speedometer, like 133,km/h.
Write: 40,km/h
